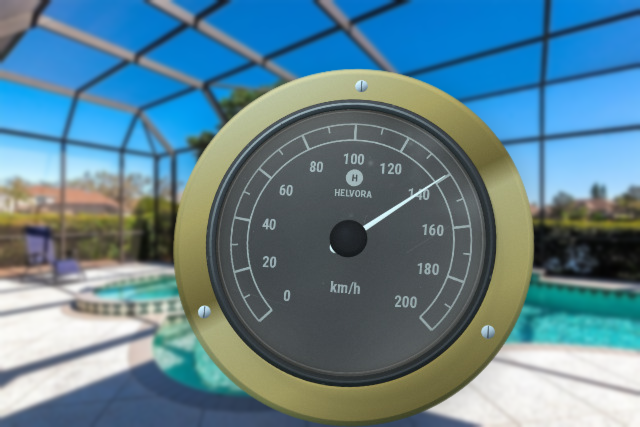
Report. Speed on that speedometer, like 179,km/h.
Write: 140,km/h
